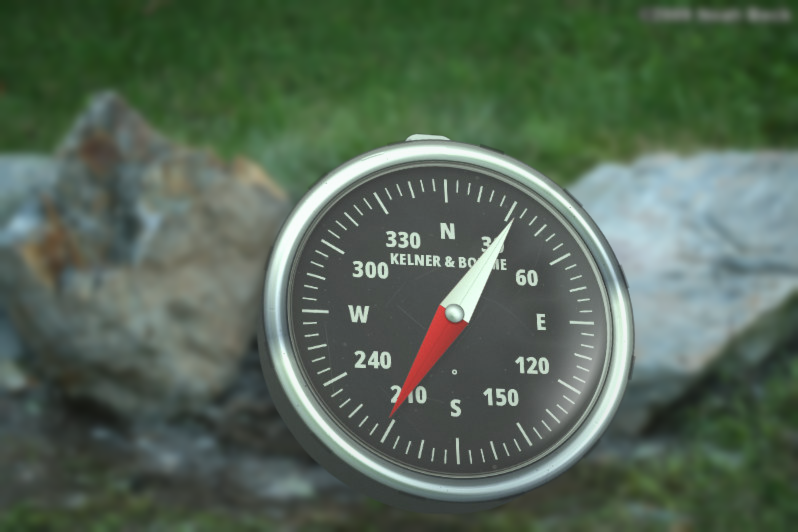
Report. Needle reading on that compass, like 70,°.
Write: 212.5,°
